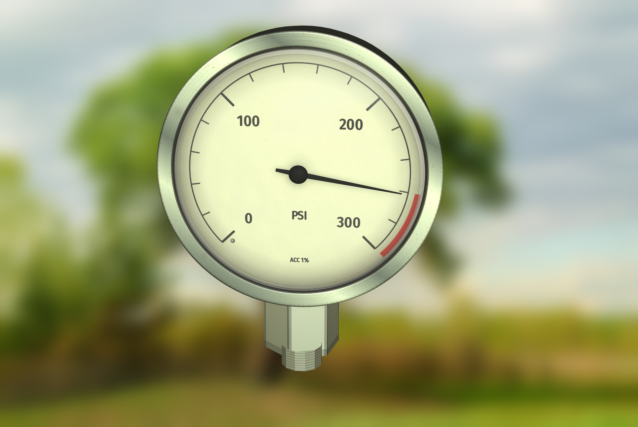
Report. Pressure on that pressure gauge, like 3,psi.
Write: 260,psi
